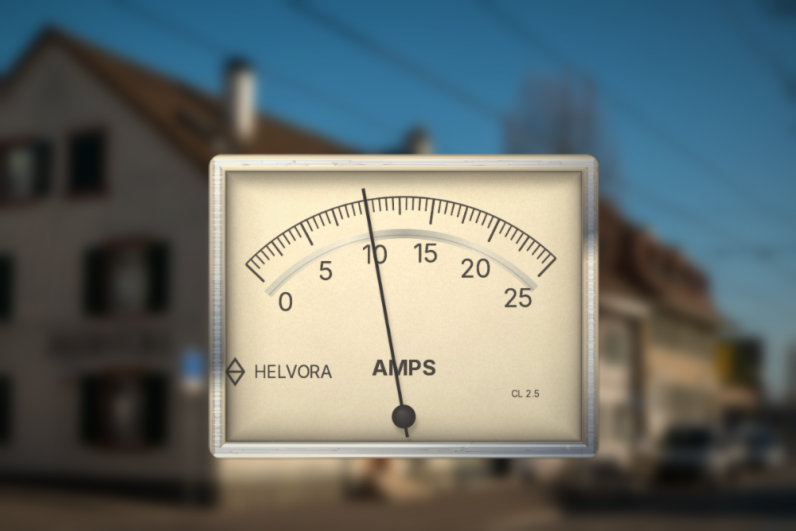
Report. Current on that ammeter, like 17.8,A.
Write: 10,A
